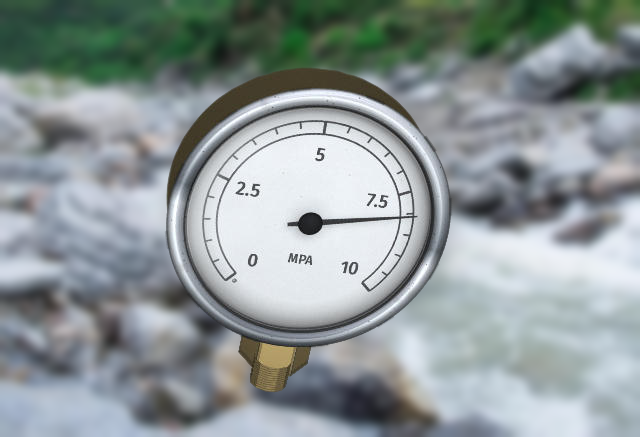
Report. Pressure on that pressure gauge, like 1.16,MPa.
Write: 8,MPa
